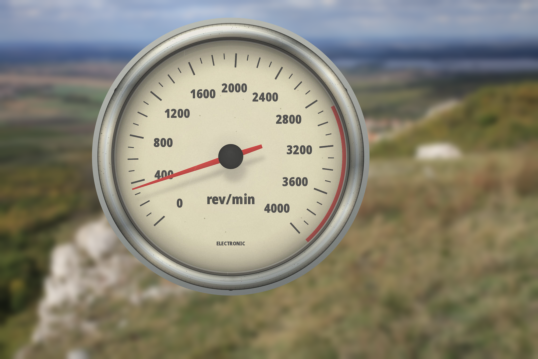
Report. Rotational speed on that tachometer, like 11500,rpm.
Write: 350,rpm
